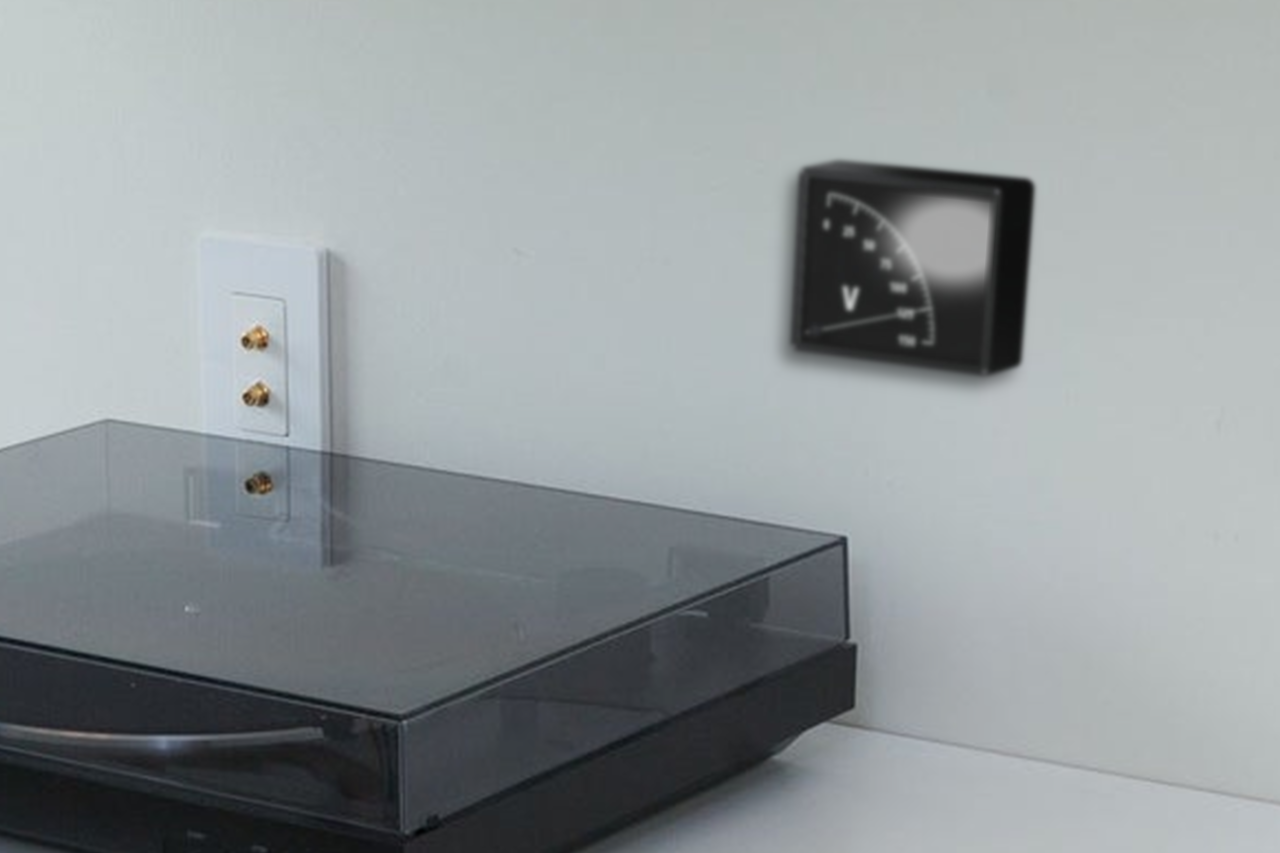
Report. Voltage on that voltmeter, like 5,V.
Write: 125,V
